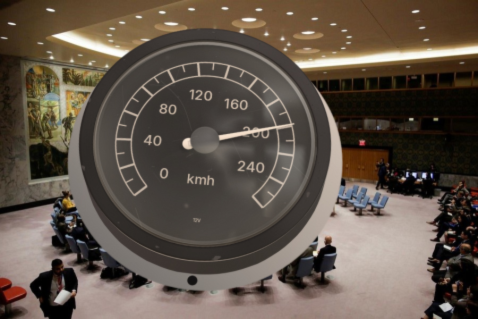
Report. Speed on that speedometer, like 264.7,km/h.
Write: 200,km/h
